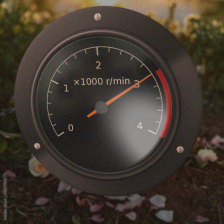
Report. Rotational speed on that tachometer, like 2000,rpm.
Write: 3000,rpm
